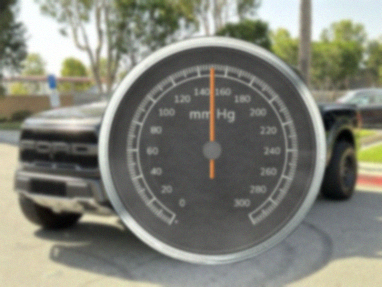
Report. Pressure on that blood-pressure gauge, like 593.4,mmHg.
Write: 150,mmHg
